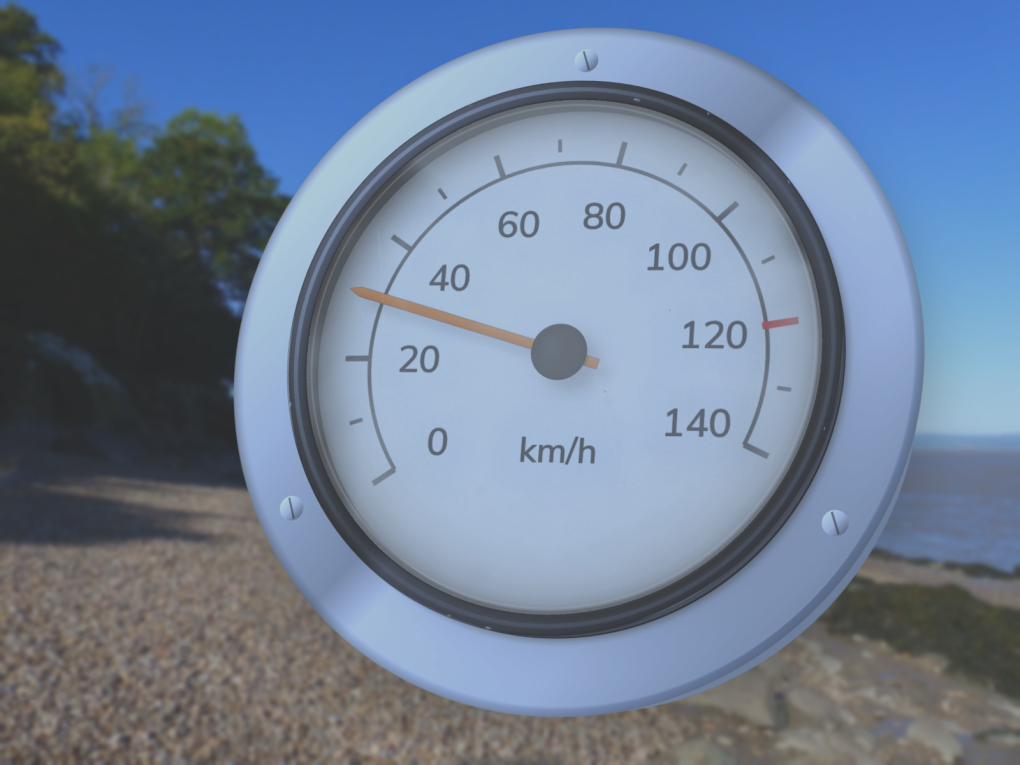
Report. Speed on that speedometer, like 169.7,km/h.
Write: 30,km/h
